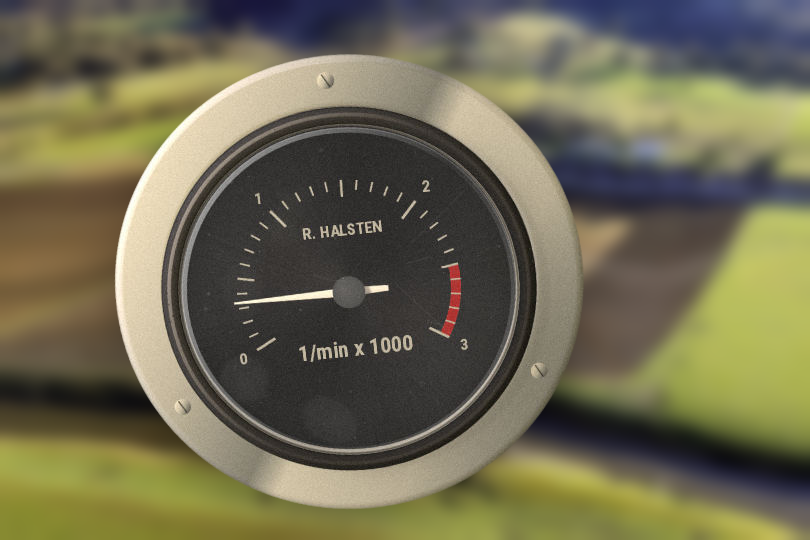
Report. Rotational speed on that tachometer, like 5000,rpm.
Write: 350,rpm
